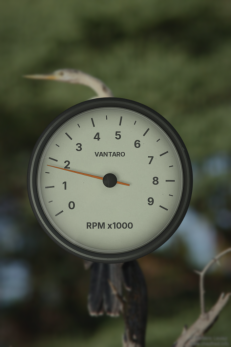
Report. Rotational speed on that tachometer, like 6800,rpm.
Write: 1750,rpm
